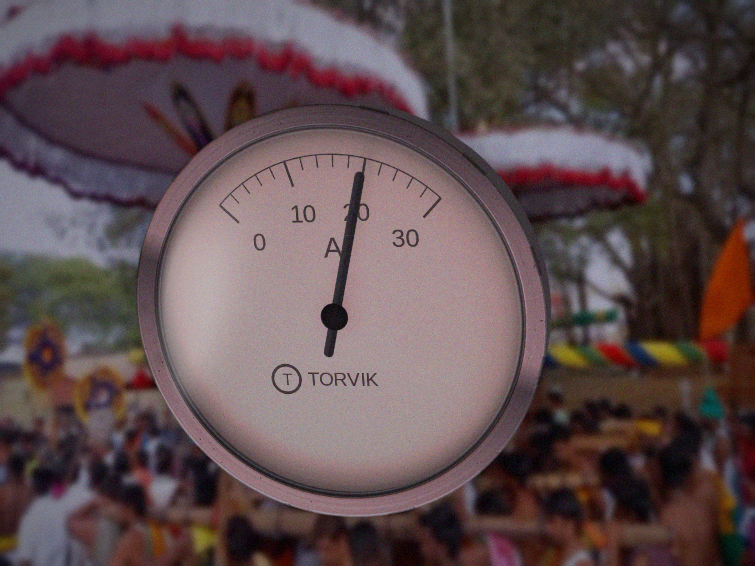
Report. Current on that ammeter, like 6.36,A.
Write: 20,A
